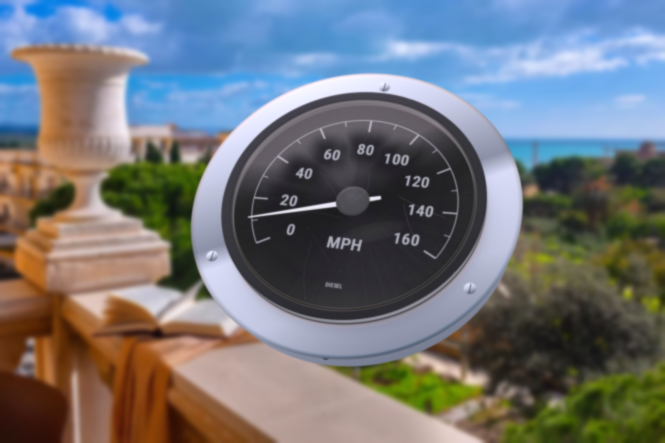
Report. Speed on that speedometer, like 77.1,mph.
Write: 10,mph
